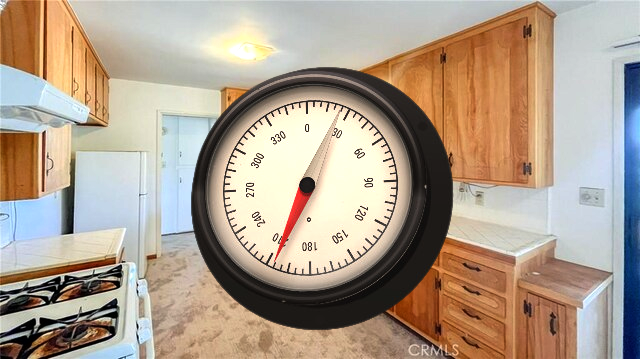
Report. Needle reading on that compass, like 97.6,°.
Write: 205,°
